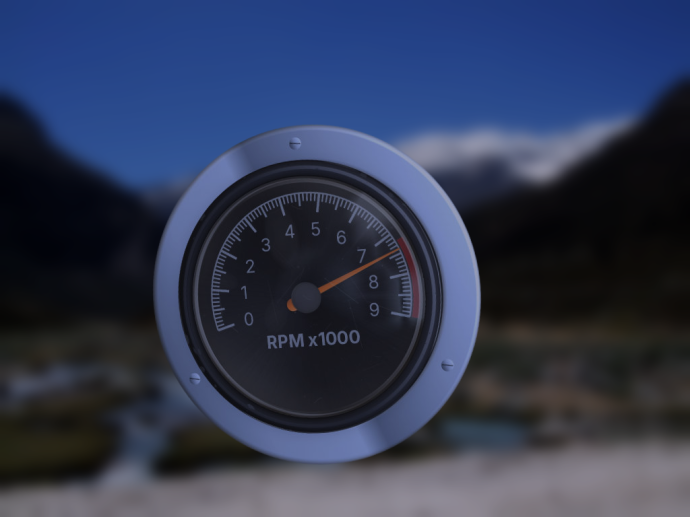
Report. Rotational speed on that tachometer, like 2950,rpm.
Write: 7400,rpm
